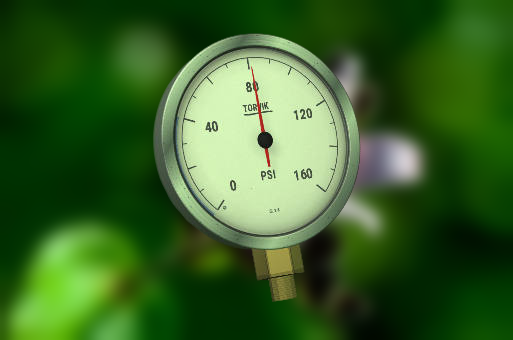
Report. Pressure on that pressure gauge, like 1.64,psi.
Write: 80,psi
